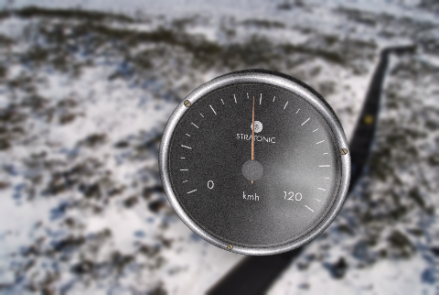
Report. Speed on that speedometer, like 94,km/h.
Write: 57.5,km/h
